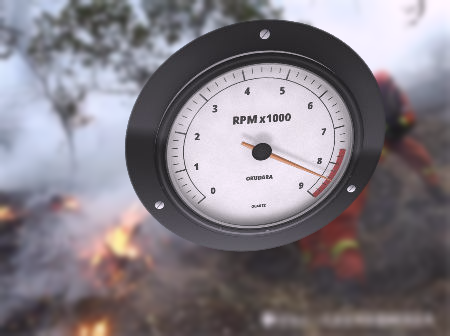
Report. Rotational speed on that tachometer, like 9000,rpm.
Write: 8400,rpm
